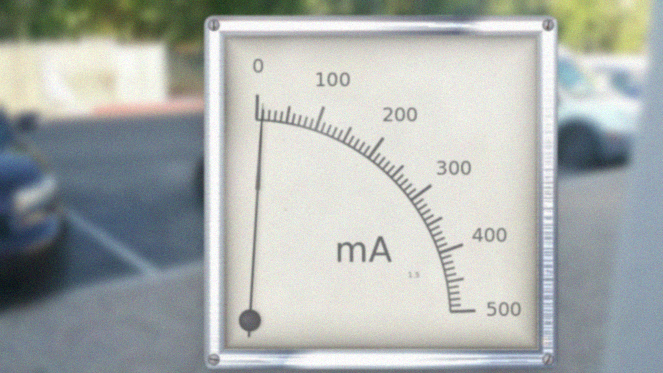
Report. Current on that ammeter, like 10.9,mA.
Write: 10,mA
